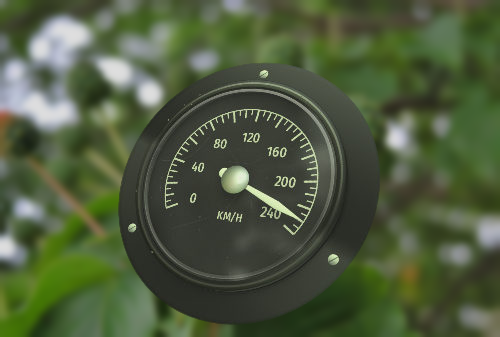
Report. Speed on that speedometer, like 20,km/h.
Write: 230,km/h
